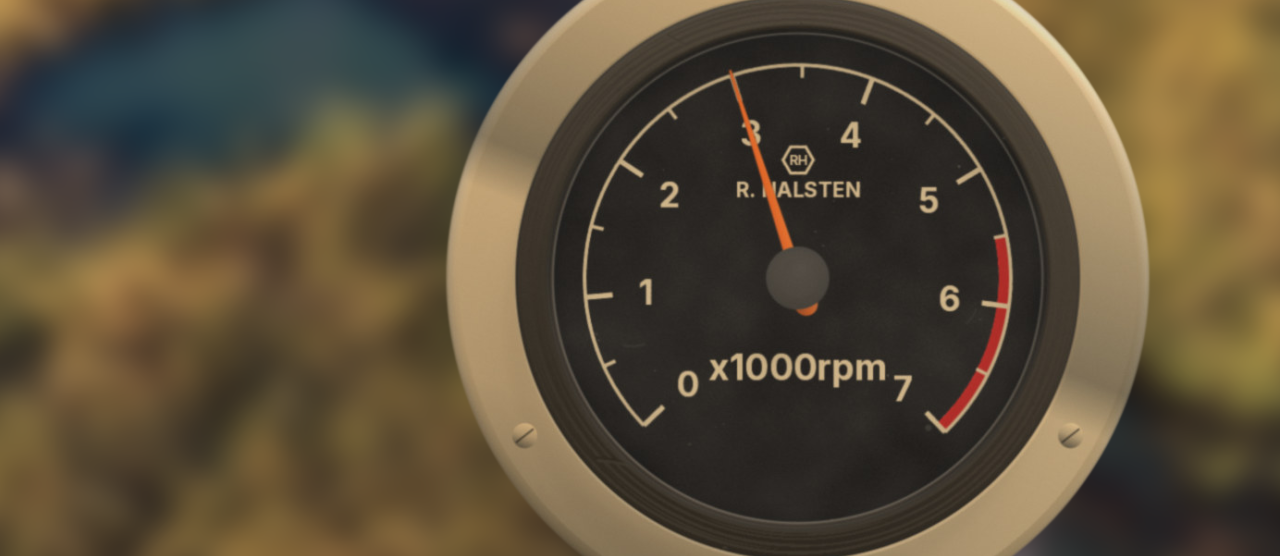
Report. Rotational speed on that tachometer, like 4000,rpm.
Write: 3000,rpm
